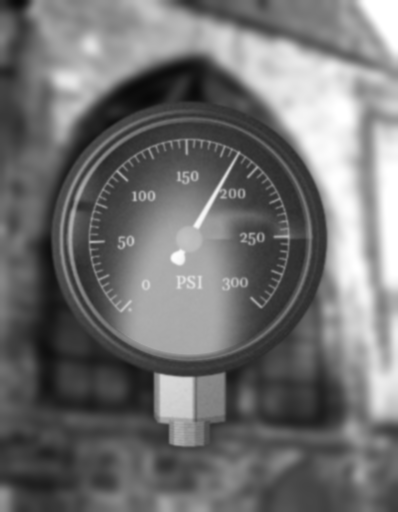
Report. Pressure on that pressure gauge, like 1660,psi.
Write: 185,psi
